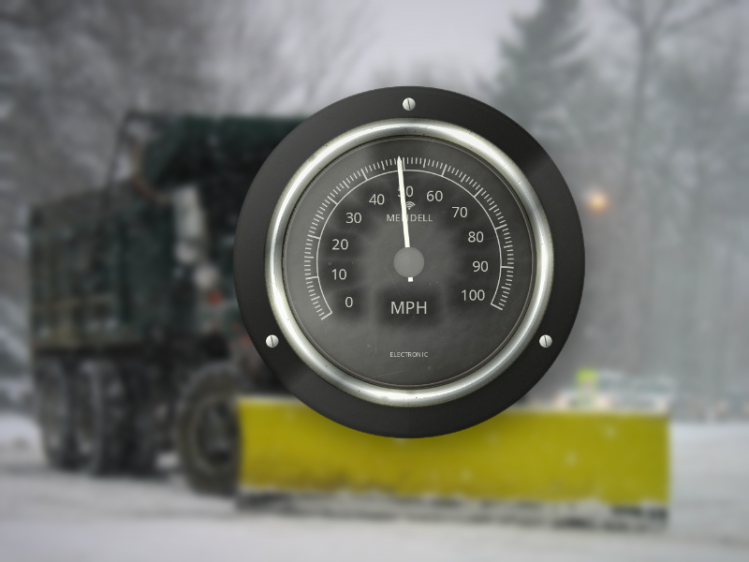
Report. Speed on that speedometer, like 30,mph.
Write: 49,mph
